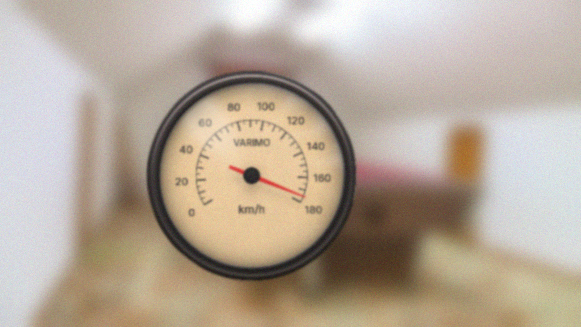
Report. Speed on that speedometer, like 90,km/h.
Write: 175,km/h
